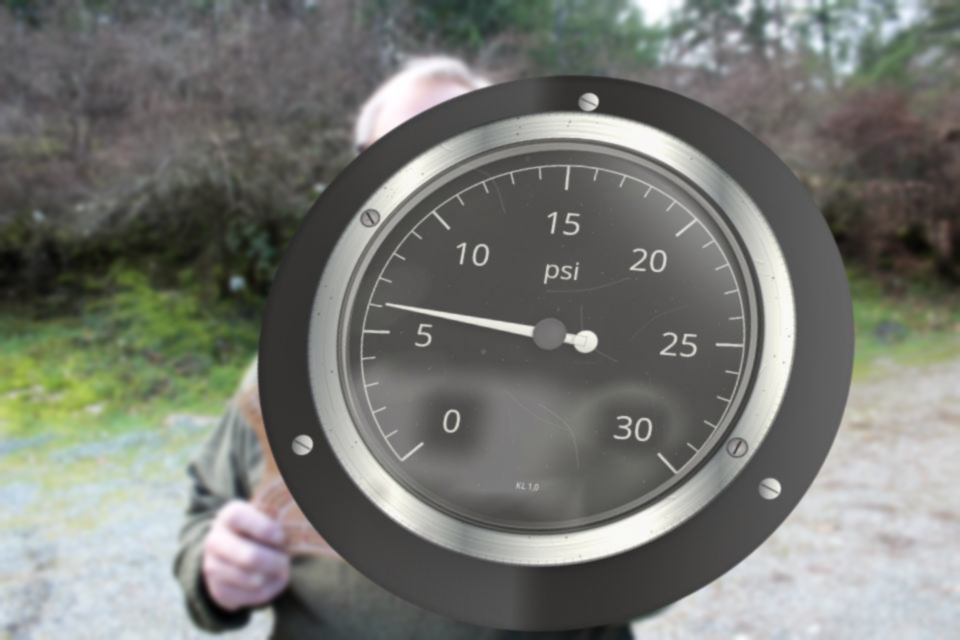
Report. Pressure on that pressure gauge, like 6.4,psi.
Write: 6,psi
